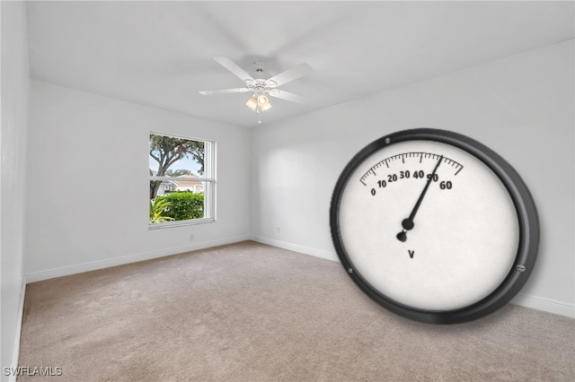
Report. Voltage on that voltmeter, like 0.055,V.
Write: 50,V
